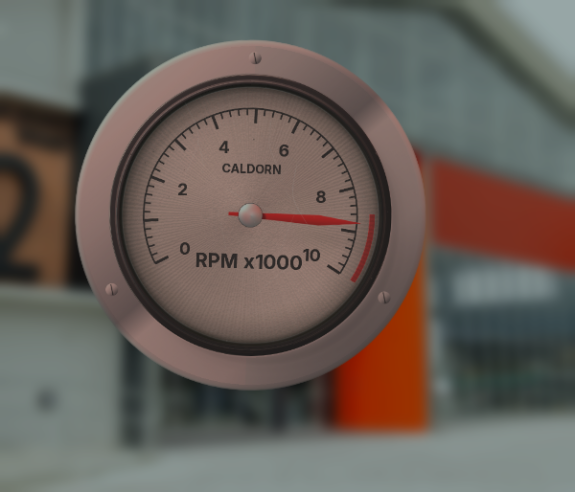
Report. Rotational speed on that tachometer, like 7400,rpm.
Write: 8800,rpm
